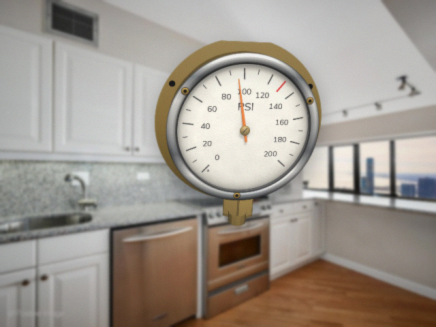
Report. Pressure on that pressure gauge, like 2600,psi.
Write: 95,psi
